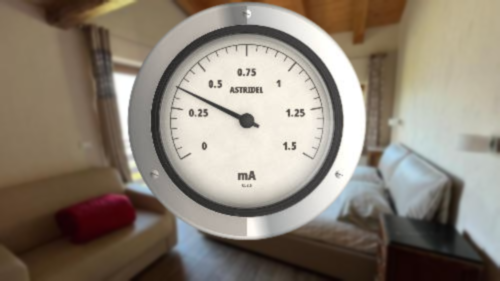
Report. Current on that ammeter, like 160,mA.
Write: 0.35,mA
